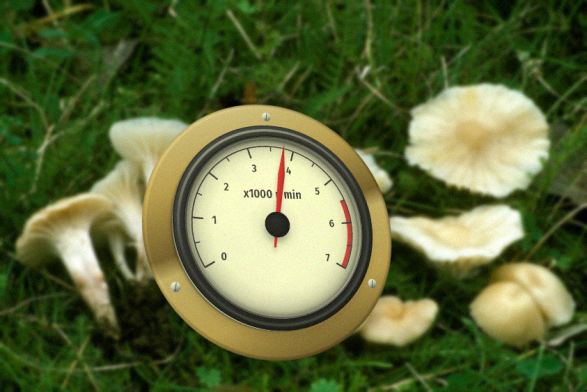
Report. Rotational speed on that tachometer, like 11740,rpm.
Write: 3750,rpm
